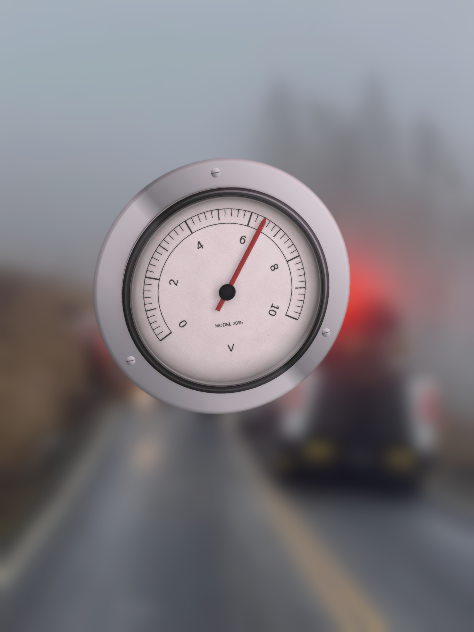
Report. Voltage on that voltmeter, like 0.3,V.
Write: 6.4,V
